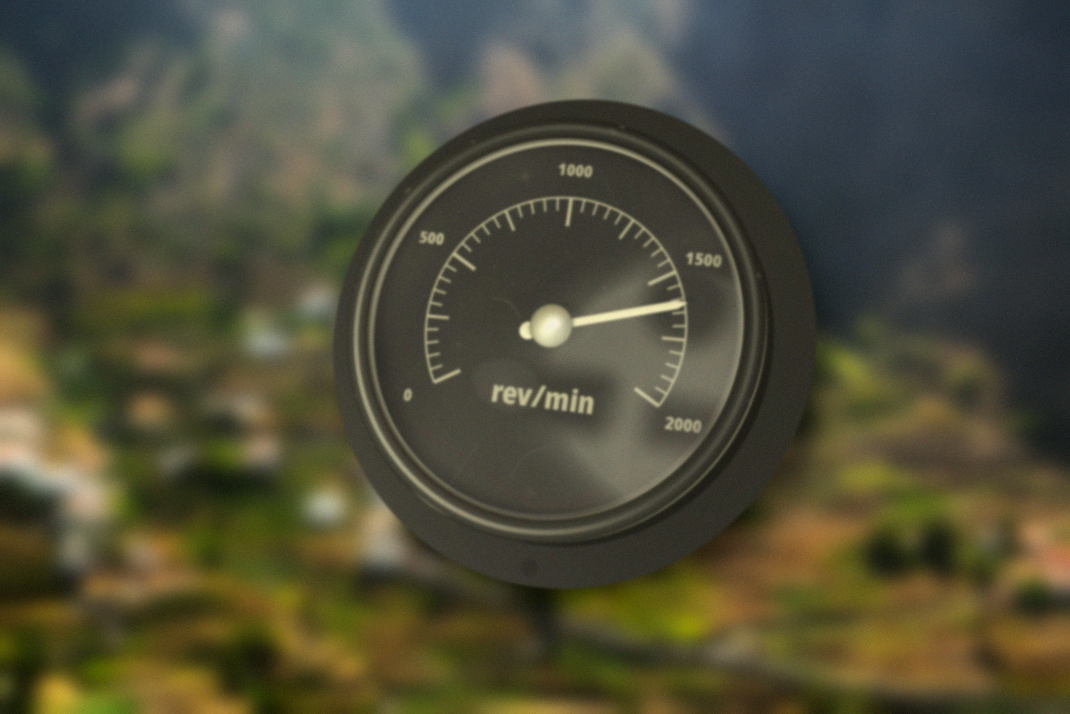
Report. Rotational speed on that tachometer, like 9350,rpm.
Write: 1625,rpm
